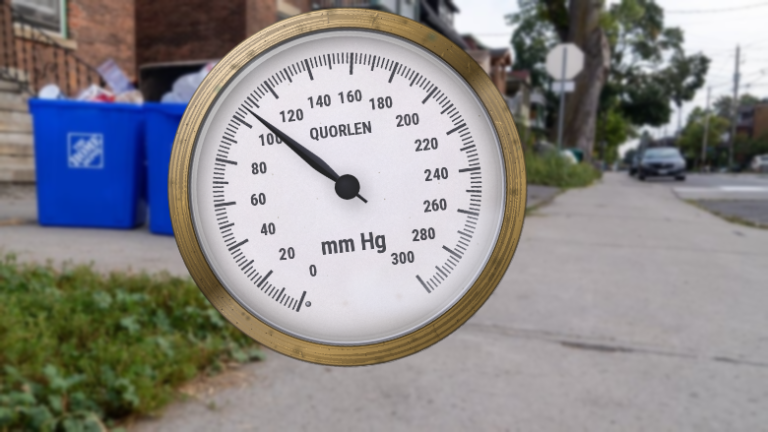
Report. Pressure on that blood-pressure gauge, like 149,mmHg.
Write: 106,mmHg
